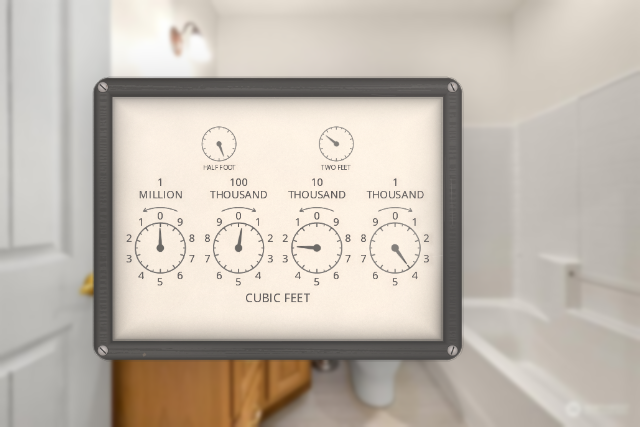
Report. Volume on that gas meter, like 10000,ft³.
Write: 2400,ft³
